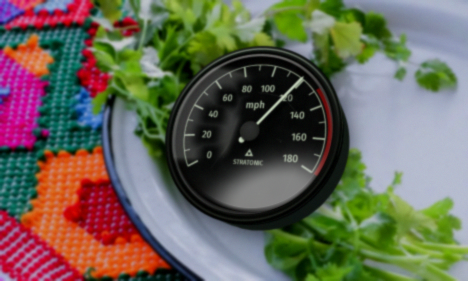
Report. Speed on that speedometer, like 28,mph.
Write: 120,mph
